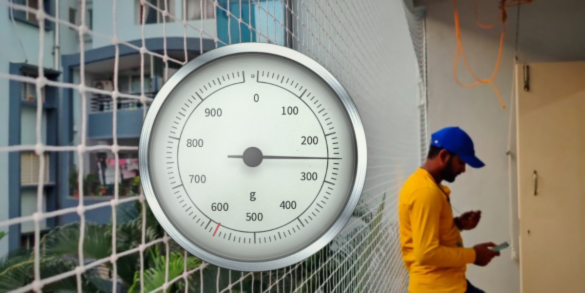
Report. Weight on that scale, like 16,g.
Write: 250,g
